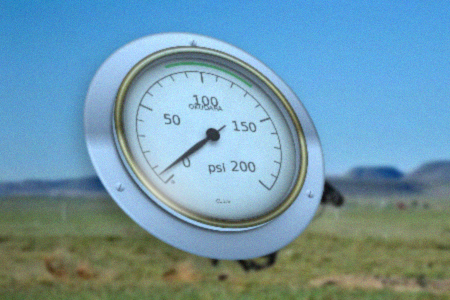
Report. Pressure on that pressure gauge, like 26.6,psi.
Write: 5,psi
